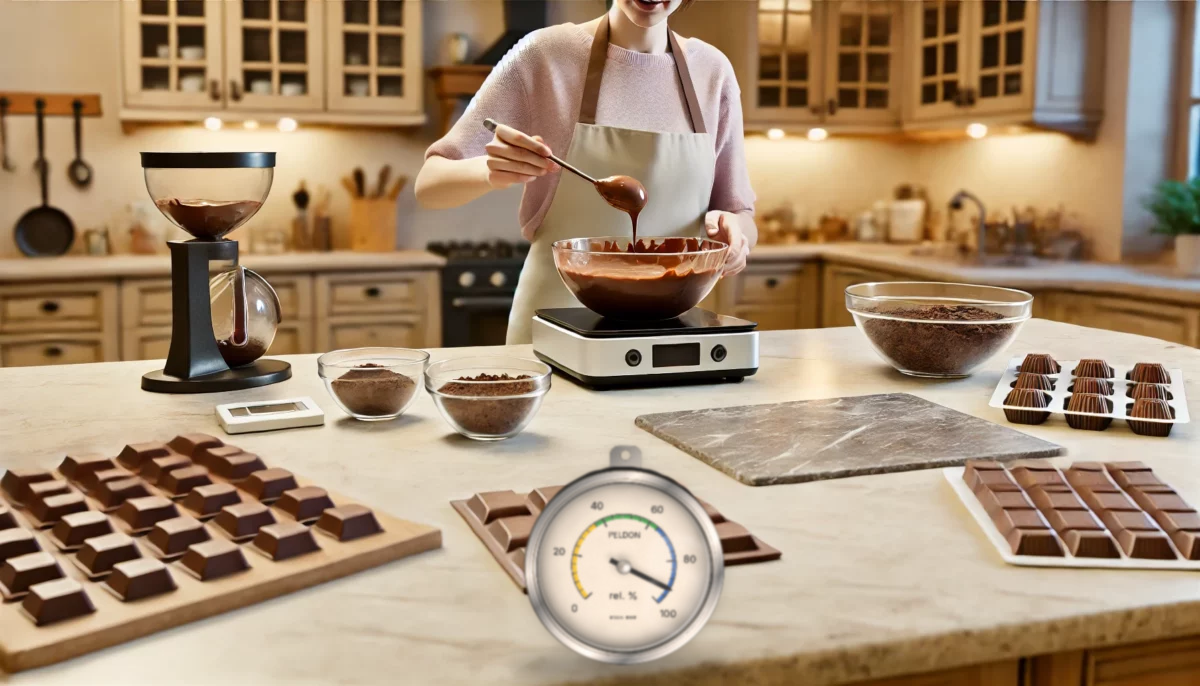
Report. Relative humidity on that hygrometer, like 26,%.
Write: 92,%
